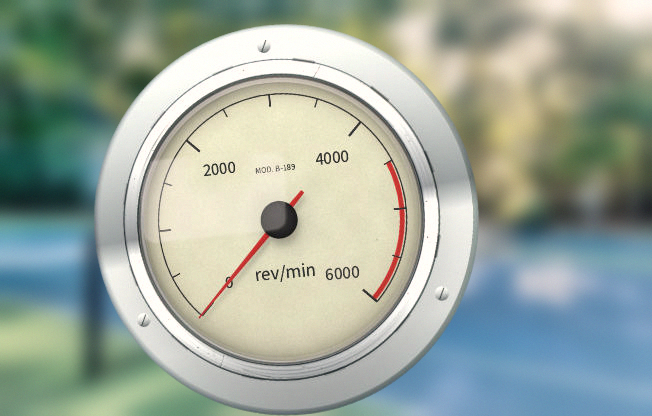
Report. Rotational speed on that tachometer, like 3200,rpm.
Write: 0,rpm
